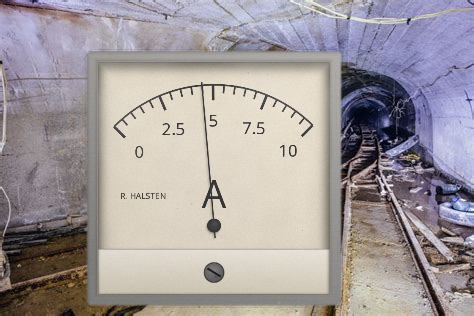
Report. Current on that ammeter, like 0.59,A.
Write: 4.5,A
